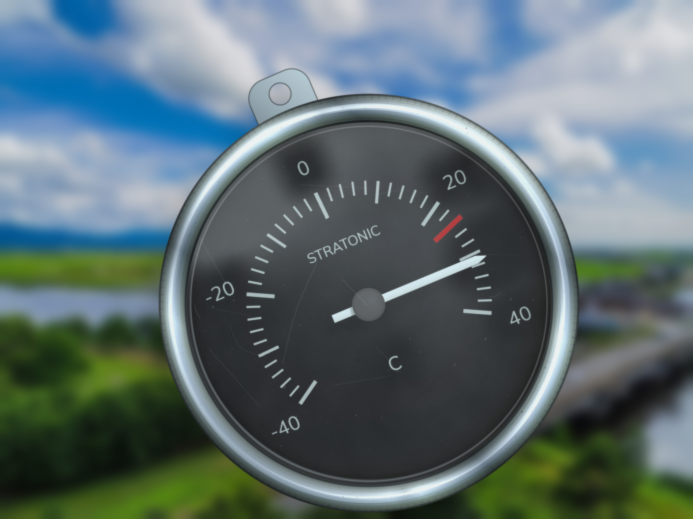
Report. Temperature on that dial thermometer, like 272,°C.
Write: 31,°C
